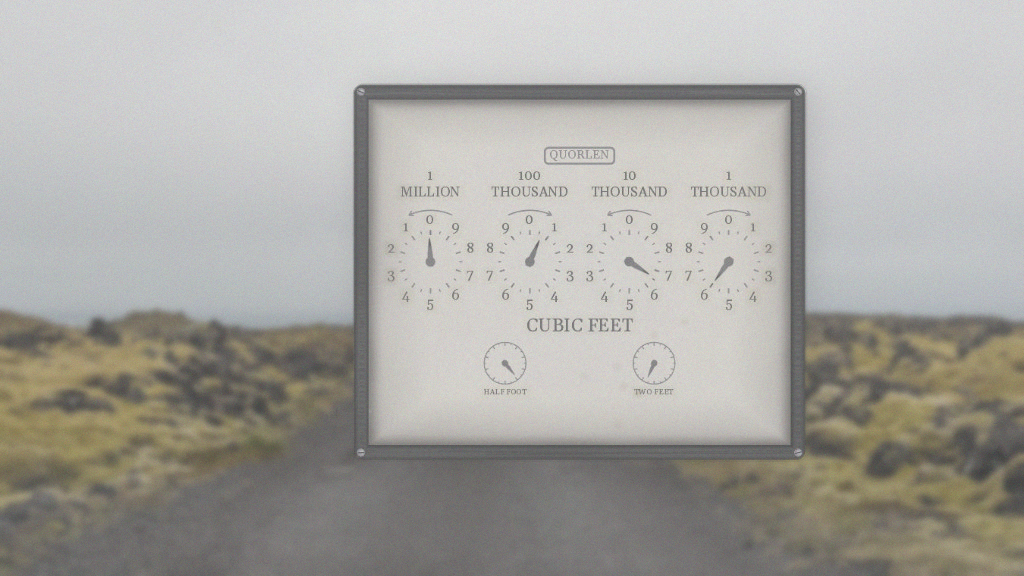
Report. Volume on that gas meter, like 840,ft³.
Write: 6600,ft³
